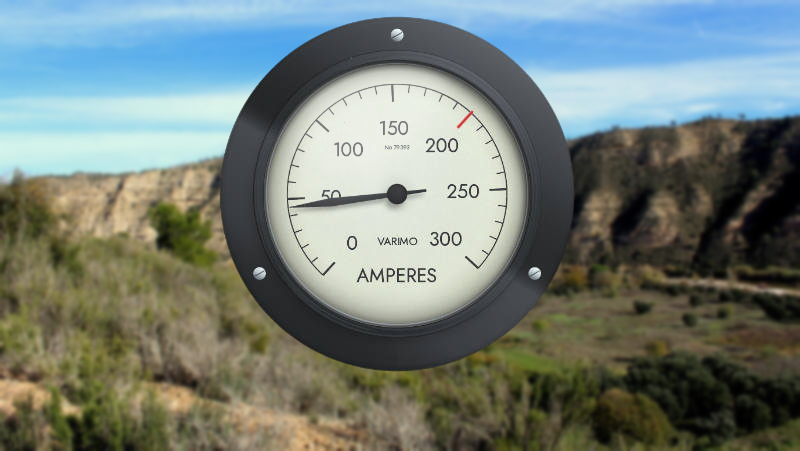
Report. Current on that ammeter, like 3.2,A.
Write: 45,A
